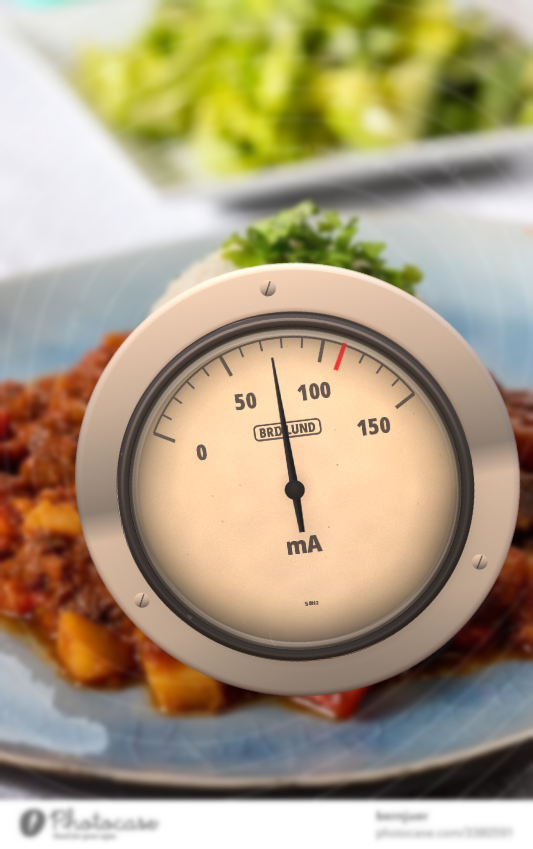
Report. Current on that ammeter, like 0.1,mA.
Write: 75,mA
